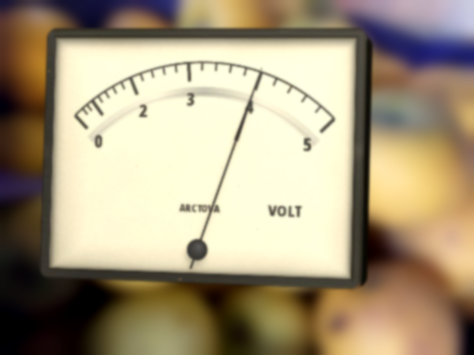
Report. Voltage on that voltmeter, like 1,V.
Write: 4,V
